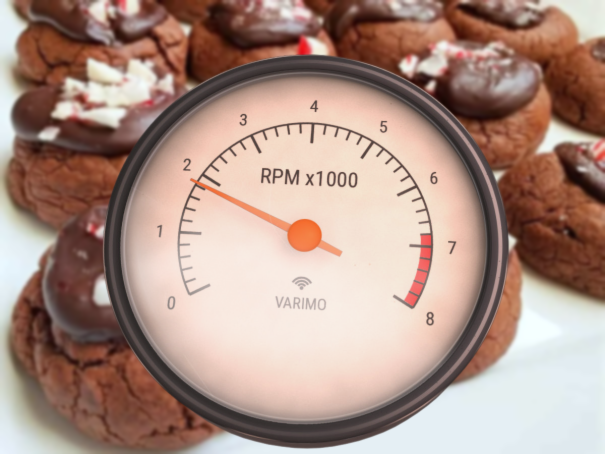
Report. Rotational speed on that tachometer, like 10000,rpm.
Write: 1800,rpm
